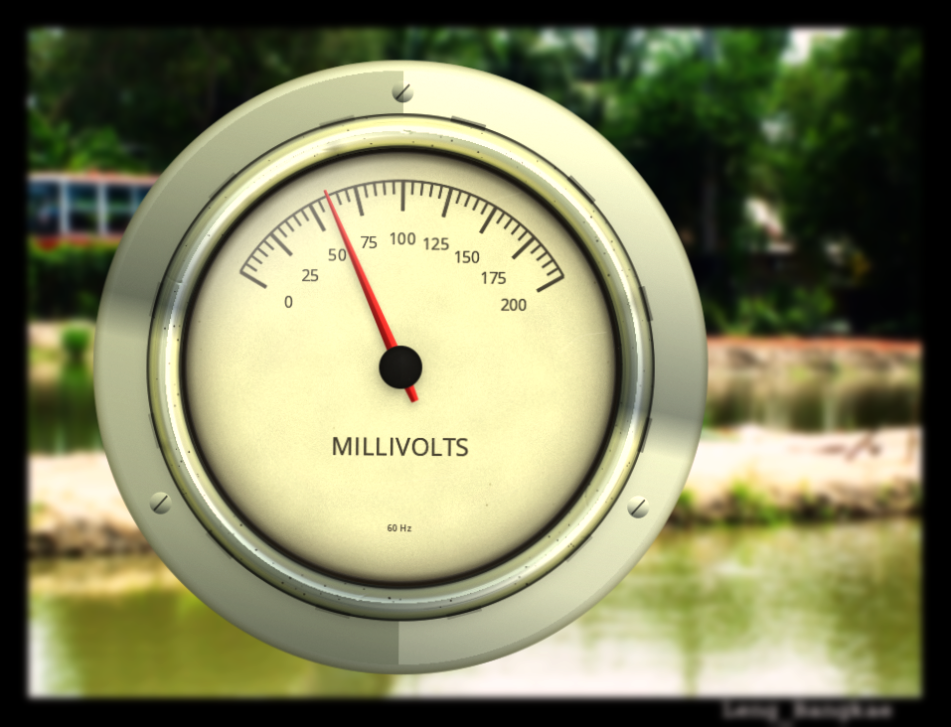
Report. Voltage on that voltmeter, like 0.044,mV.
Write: 60,mV
